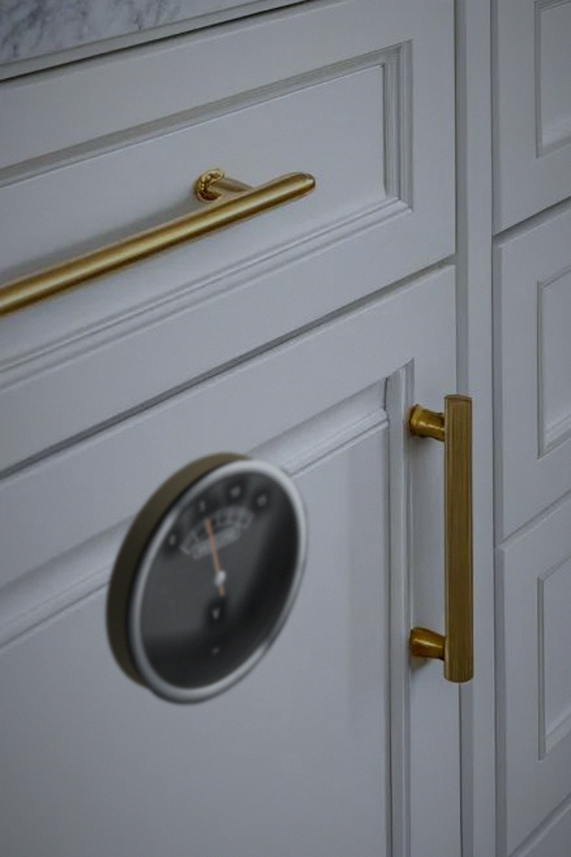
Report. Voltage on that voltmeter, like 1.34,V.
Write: 5,V
